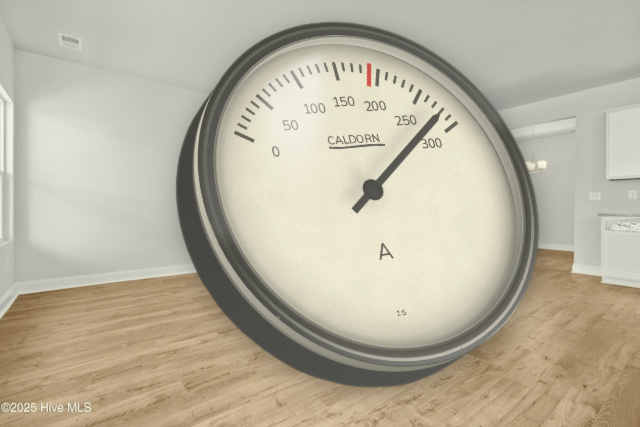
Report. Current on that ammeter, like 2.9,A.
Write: 280,A
